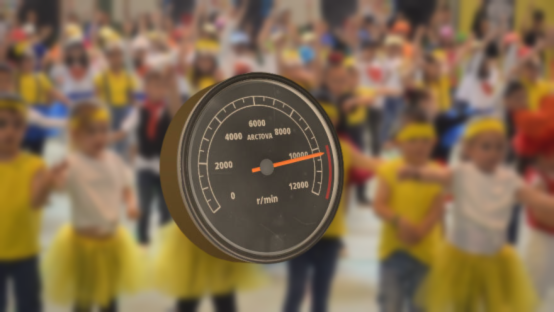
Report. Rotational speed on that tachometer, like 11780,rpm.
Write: 10250,rpm
